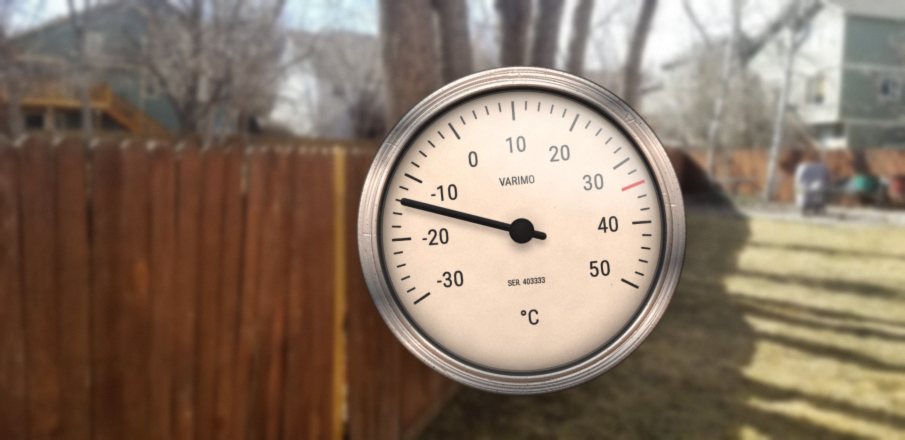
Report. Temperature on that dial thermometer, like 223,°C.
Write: -14,°C
